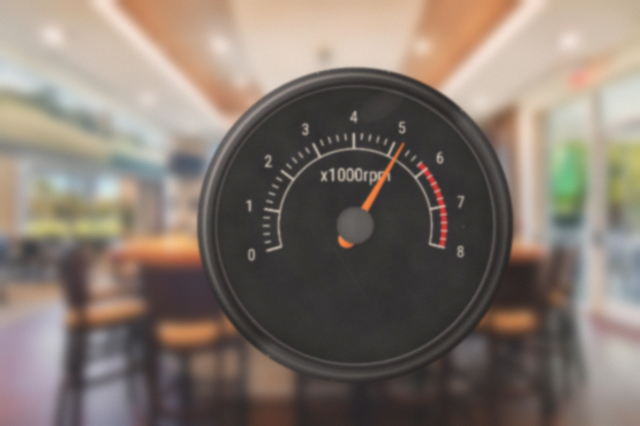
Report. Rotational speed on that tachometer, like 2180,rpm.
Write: 5200,rpm
